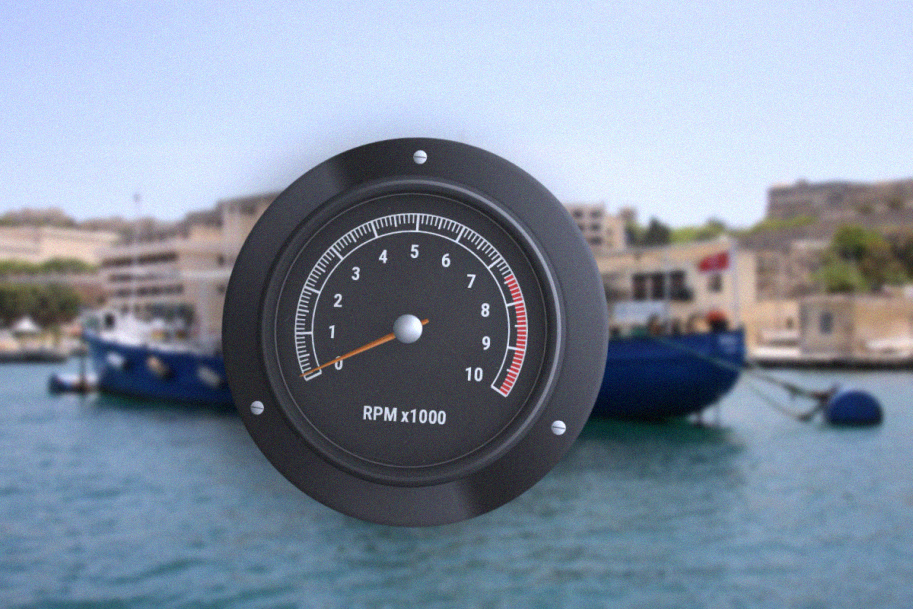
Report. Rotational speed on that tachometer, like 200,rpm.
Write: 100,rpm
